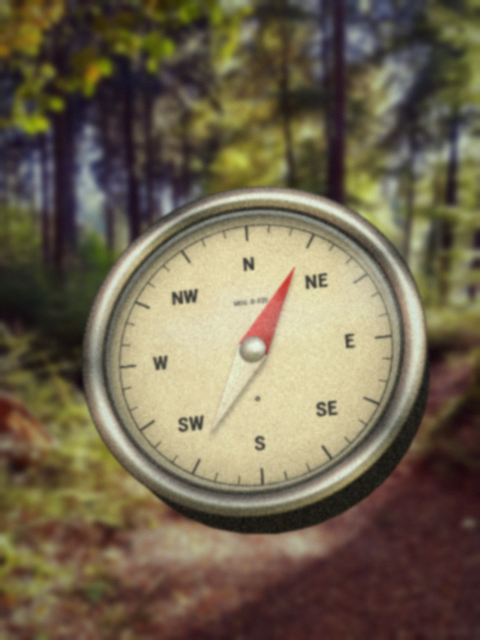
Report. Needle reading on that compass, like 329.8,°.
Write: 30,°
